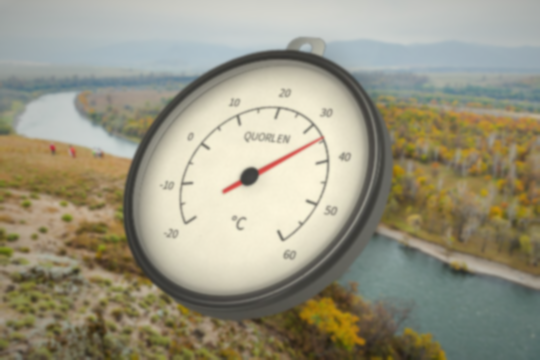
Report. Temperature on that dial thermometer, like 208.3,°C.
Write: 35,°C
